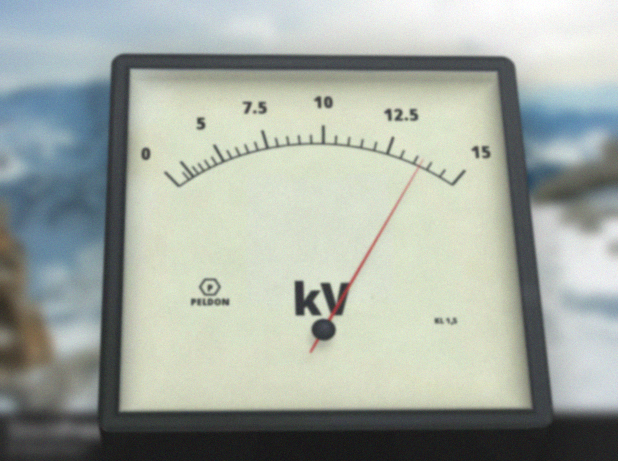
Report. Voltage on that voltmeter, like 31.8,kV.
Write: 13.75,kV
